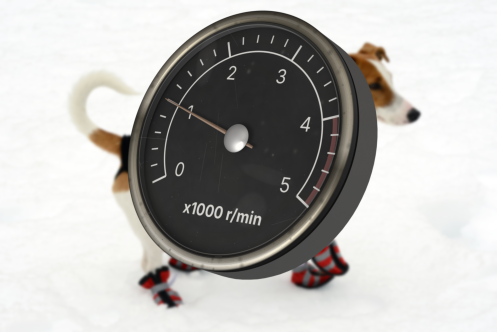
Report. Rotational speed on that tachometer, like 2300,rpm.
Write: 1000,rpm
